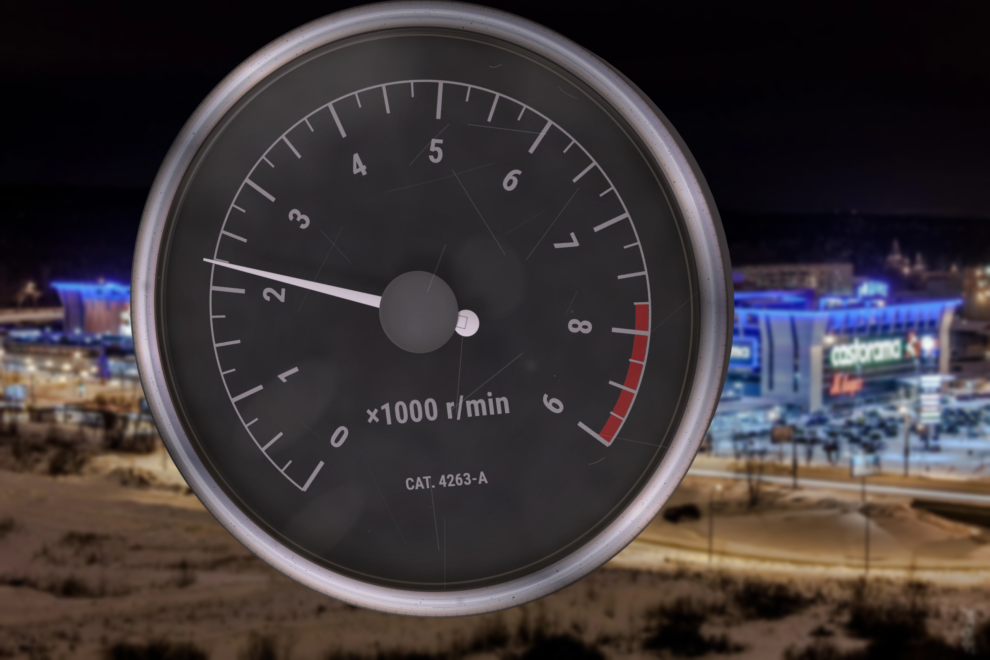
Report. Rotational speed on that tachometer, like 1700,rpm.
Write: 2250,rpm
